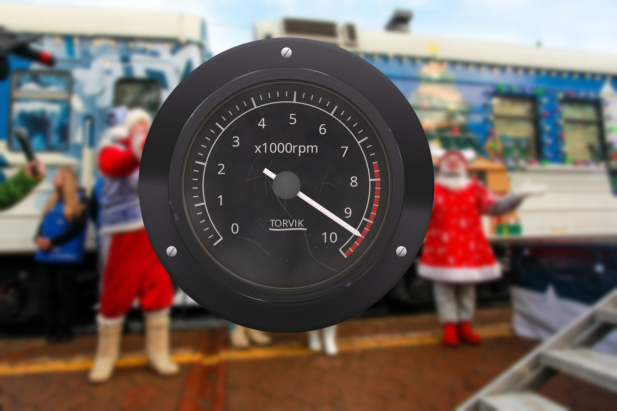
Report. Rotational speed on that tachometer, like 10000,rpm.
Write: 9400,rpm
